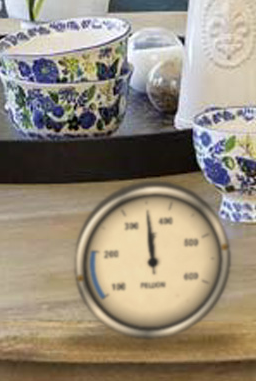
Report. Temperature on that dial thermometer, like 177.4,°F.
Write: 350,°F
